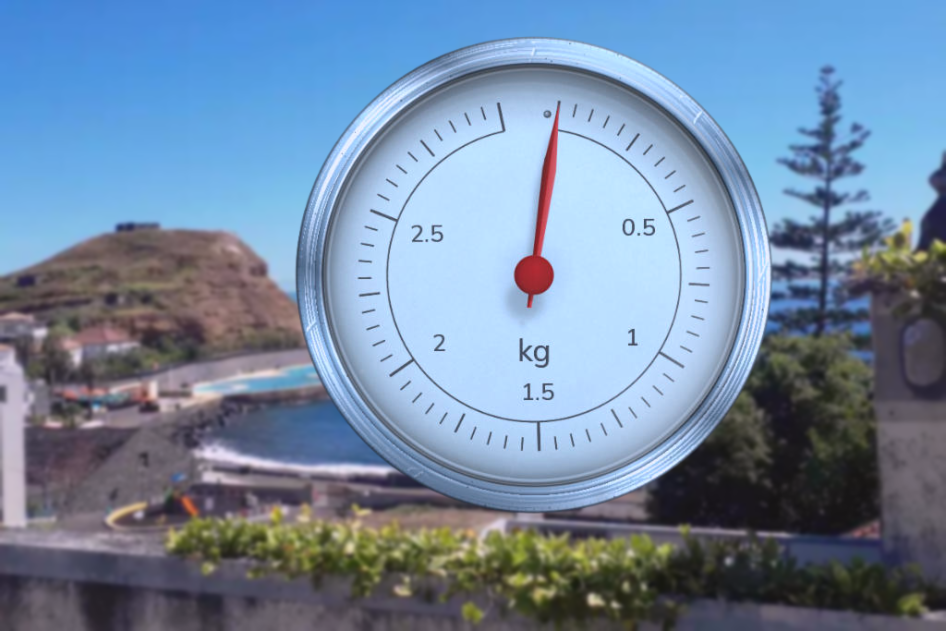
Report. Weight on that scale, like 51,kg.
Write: 0,kg
